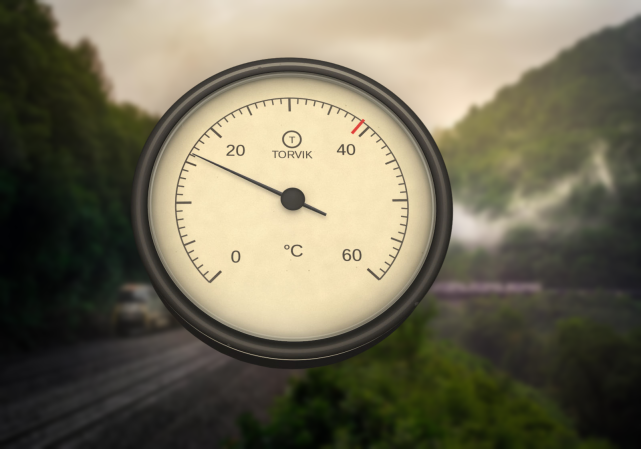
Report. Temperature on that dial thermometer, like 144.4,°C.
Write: 16,°C
